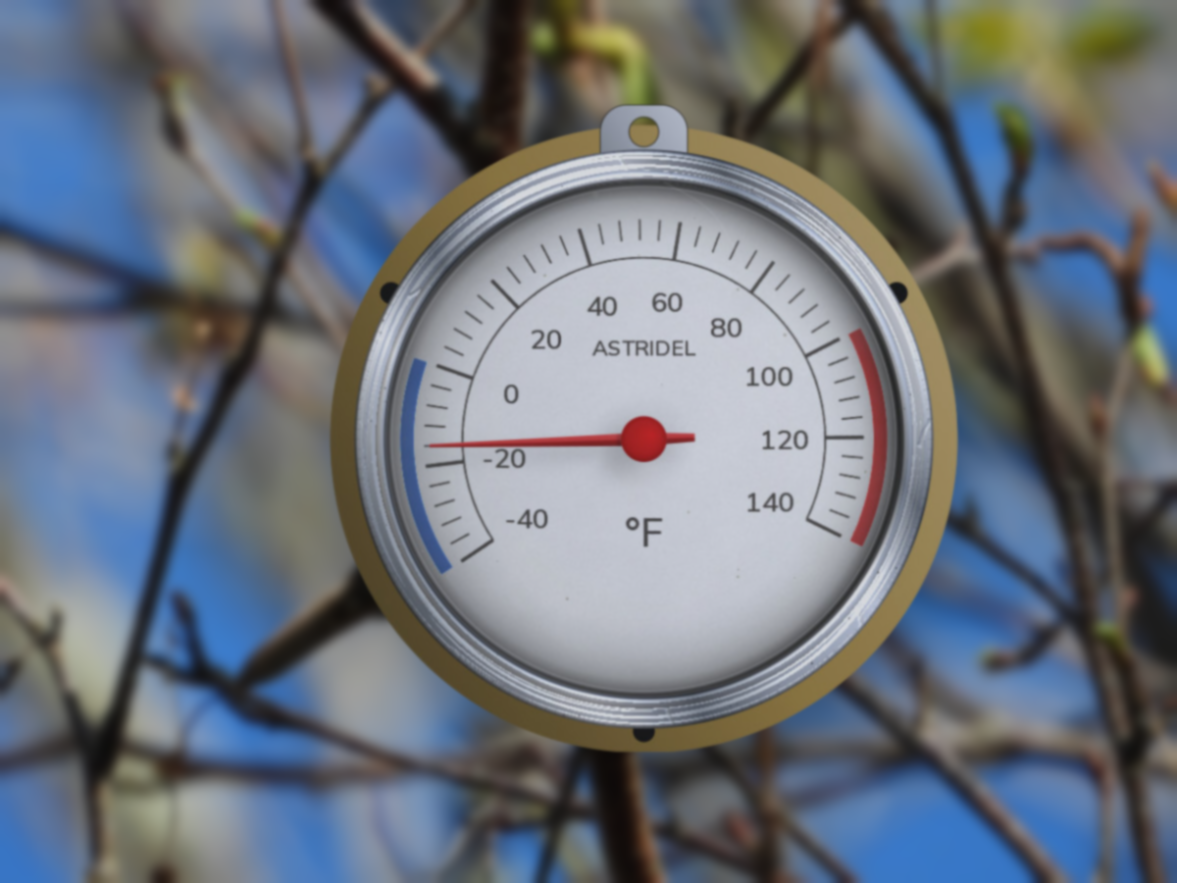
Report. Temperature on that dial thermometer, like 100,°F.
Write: -16,°F
